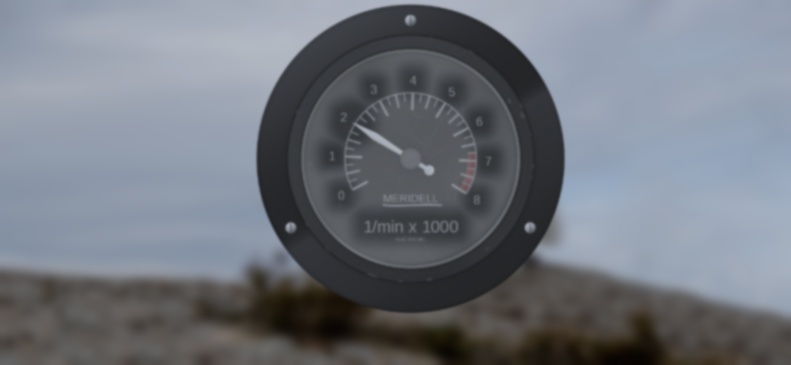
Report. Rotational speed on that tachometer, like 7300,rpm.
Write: 2000,rpm
